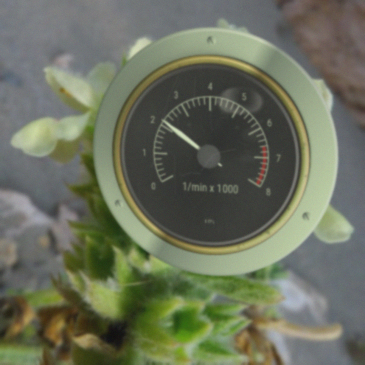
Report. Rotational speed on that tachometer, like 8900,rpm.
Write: 2200,rpm
